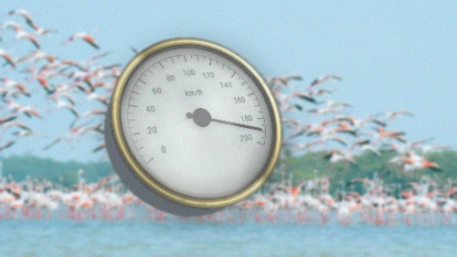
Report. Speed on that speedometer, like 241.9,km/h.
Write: 190,km/h
